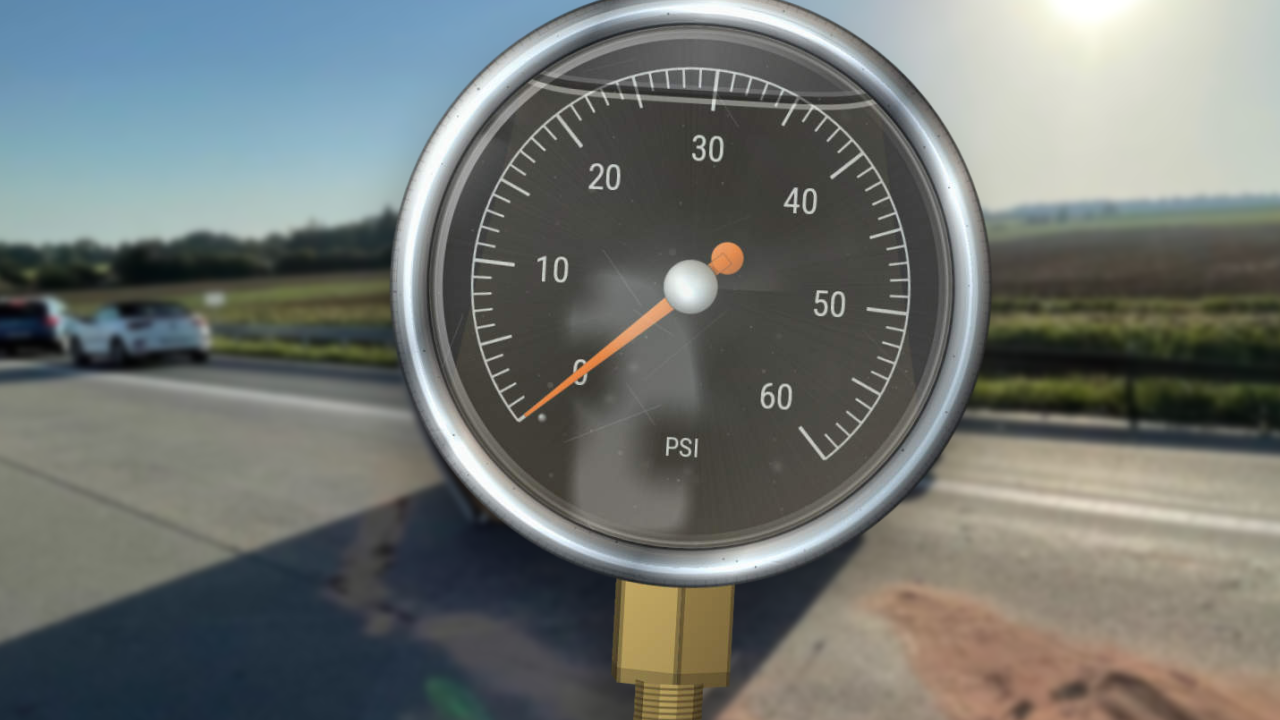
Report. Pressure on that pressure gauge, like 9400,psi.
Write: 0,psi
